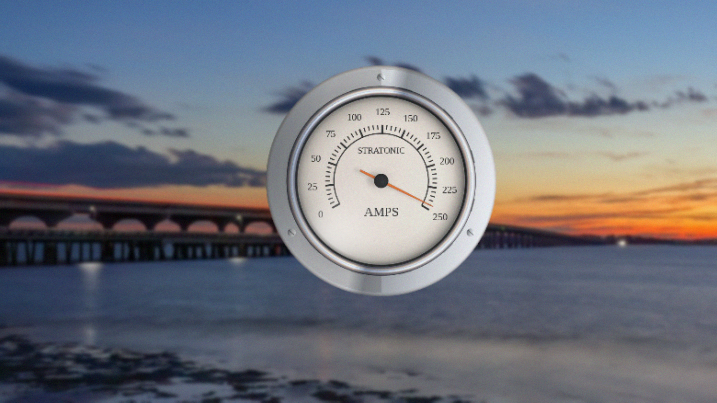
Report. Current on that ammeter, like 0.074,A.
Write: 245,A
